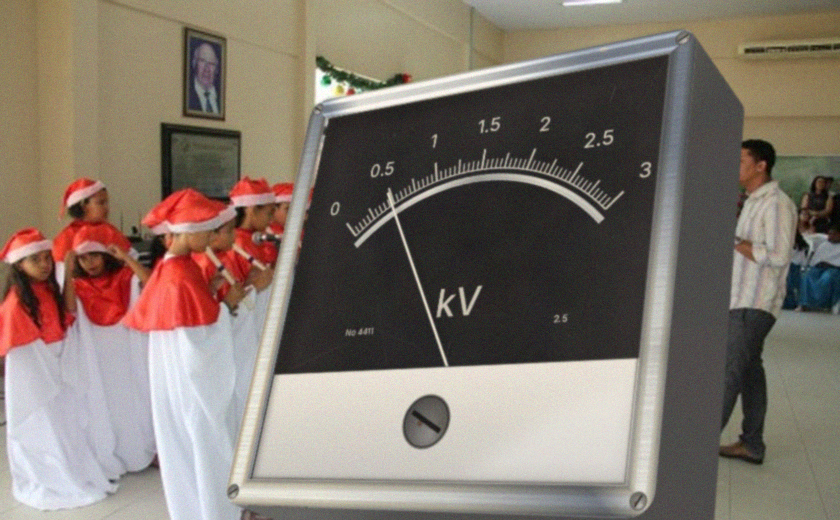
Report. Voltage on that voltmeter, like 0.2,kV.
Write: 0.5,kV
